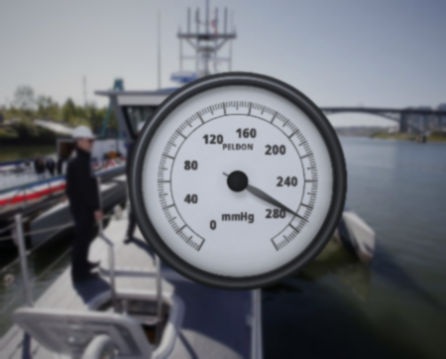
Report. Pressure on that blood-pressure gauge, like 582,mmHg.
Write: 270,mmHg
